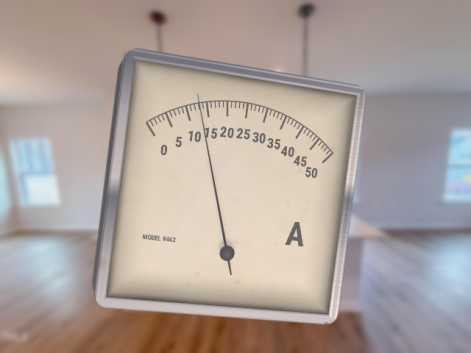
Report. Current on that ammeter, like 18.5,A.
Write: 13,A
